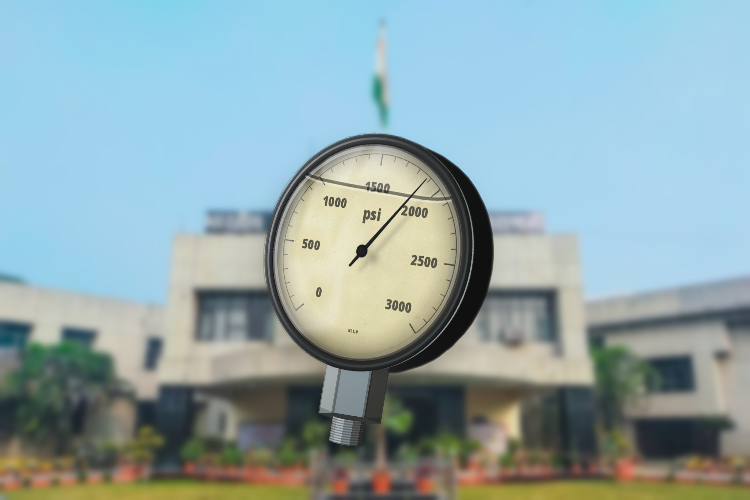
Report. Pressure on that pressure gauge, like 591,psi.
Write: 1900,psi
